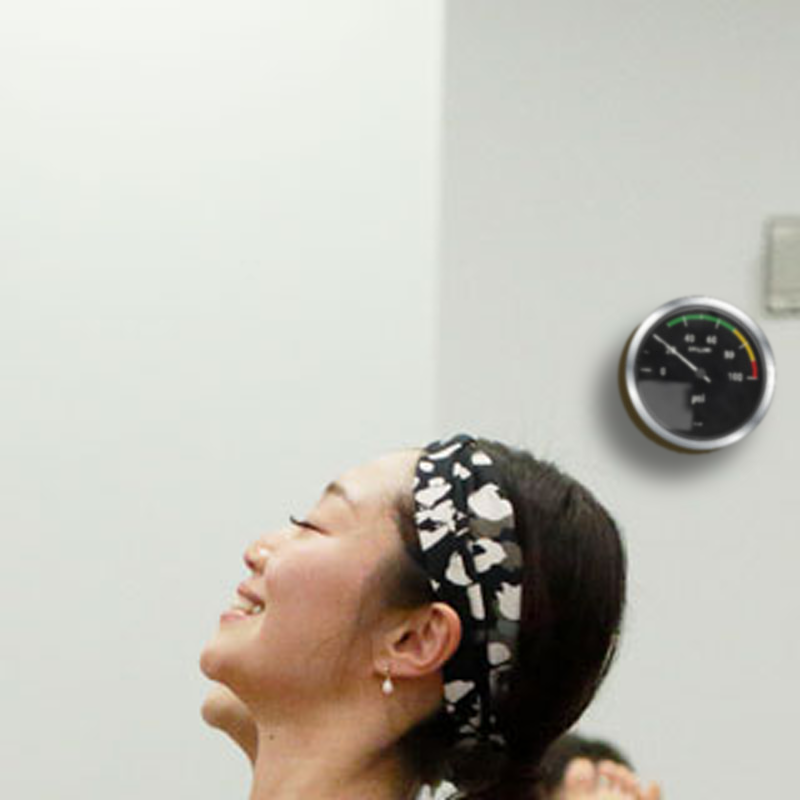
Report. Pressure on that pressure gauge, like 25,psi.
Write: 20,psi
